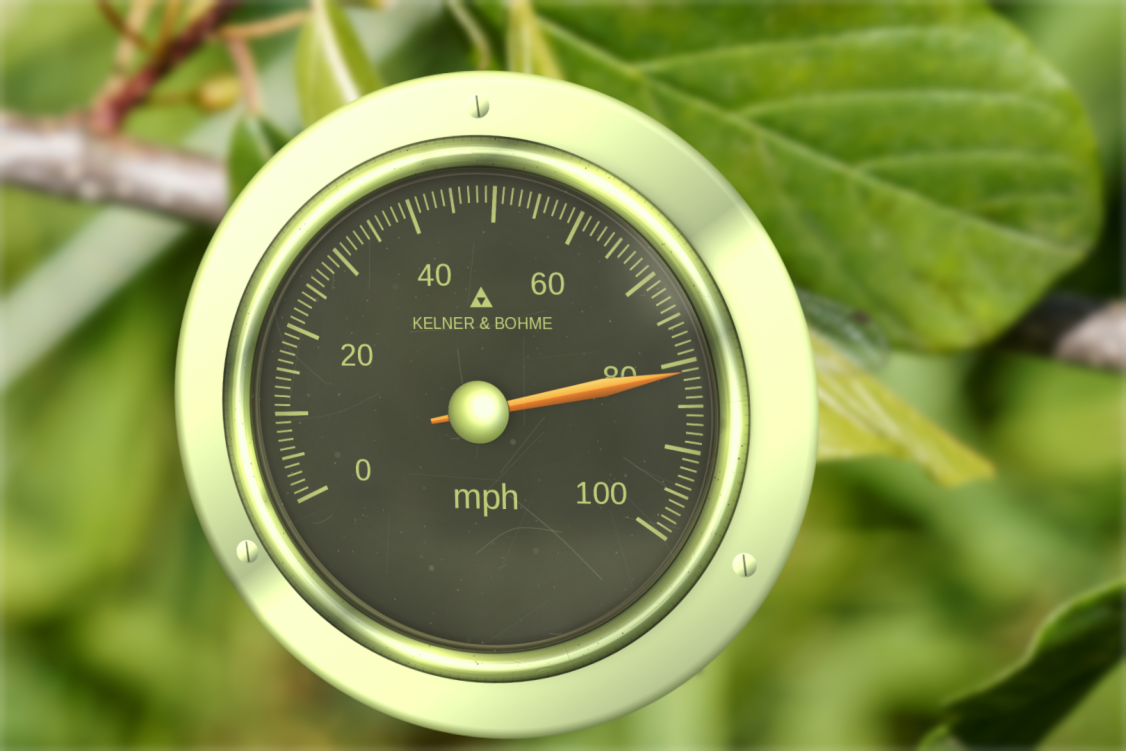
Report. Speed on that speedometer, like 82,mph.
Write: 81,mph
